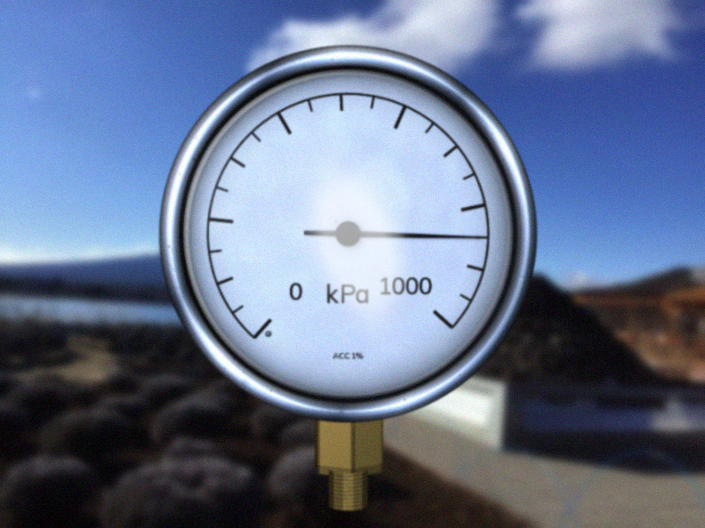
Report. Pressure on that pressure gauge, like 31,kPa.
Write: 850,kPa
